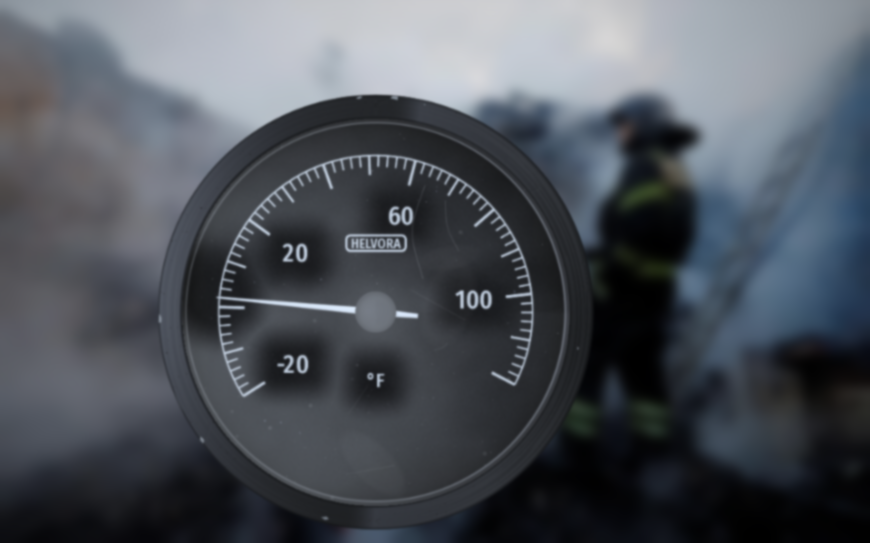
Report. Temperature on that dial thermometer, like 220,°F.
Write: 2,°F
